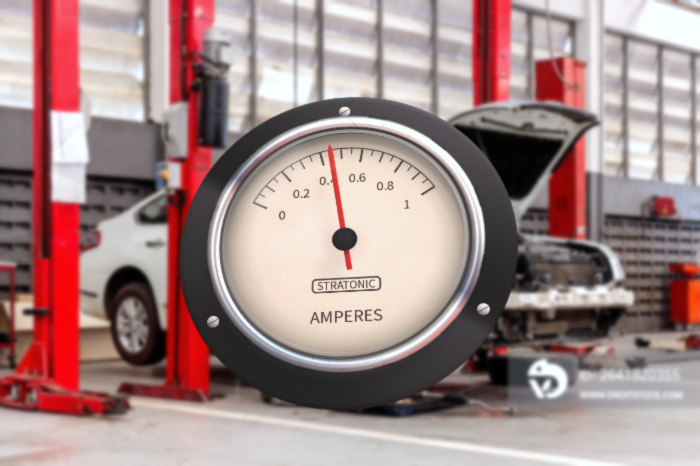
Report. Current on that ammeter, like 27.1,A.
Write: 0.45,A
